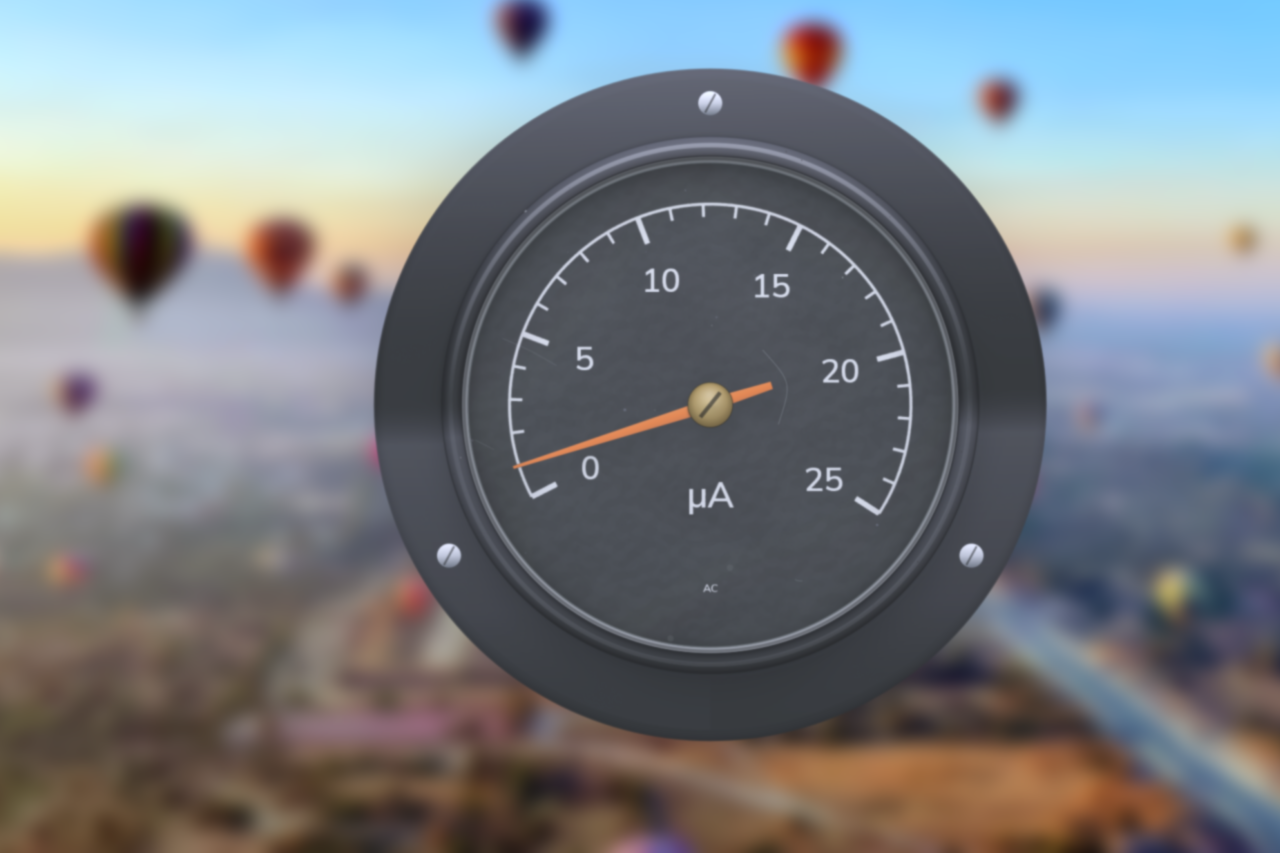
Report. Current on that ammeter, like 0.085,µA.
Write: 1,µA
